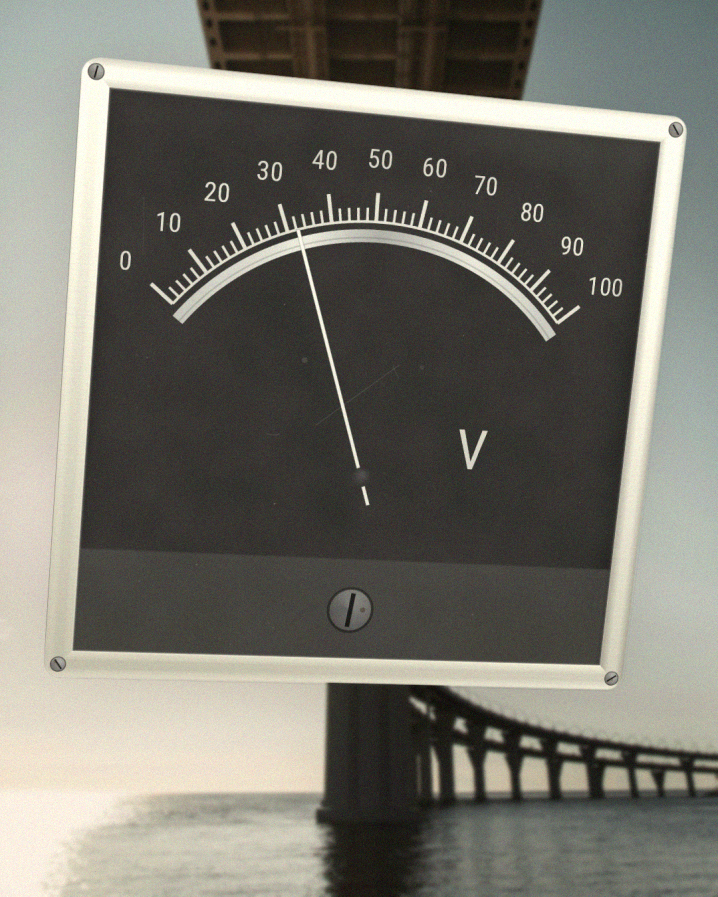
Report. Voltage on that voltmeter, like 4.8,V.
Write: 32,V
